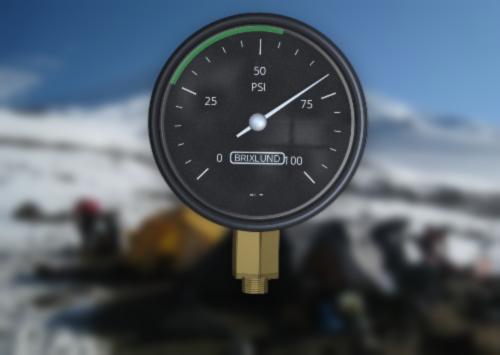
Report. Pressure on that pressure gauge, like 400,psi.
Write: 70,psi
